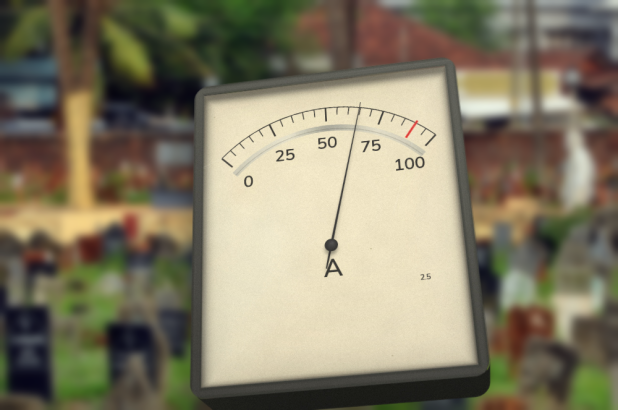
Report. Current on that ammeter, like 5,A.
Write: 65,A
